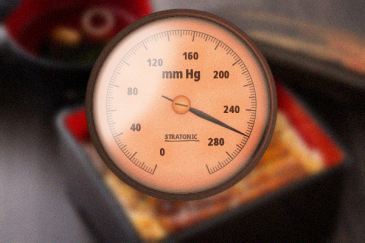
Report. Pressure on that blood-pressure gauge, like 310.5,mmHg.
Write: 260,mmHg
